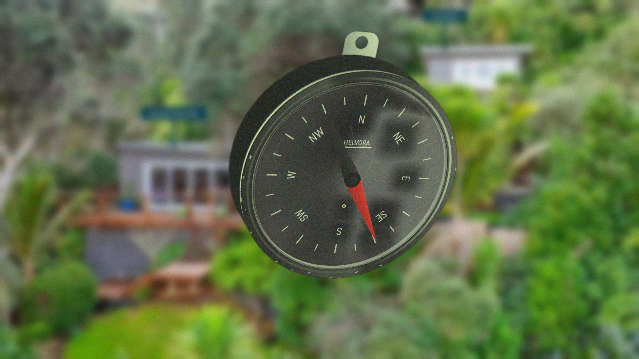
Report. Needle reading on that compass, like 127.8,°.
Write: 150,°
